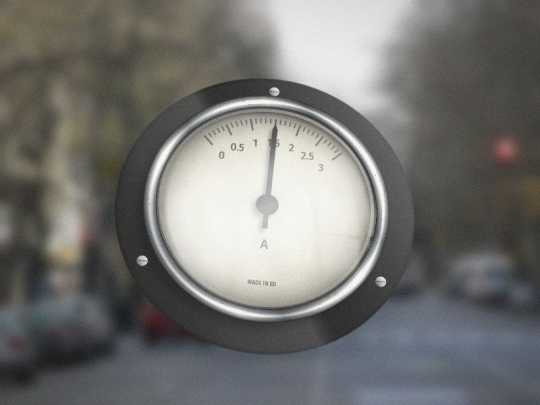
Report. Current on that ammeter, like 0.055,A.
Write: 1.5,A
